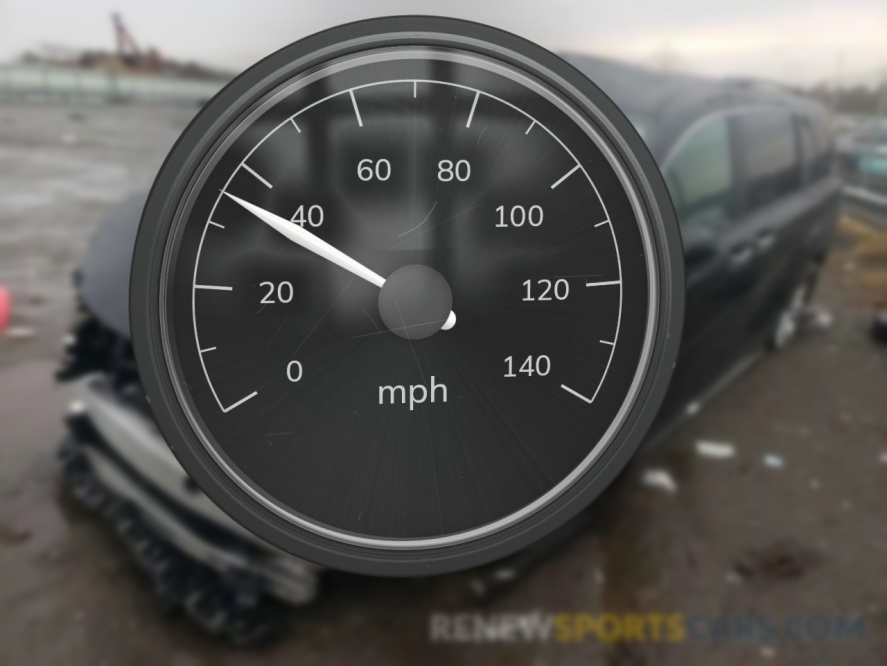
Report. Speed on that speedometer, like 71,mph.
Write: 35,mph
